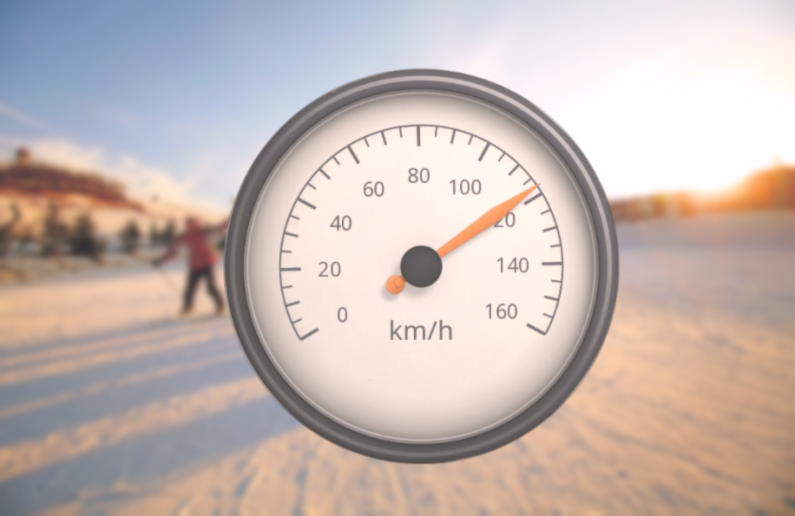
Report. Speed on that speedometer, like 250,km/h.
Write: 117.5,km/h
